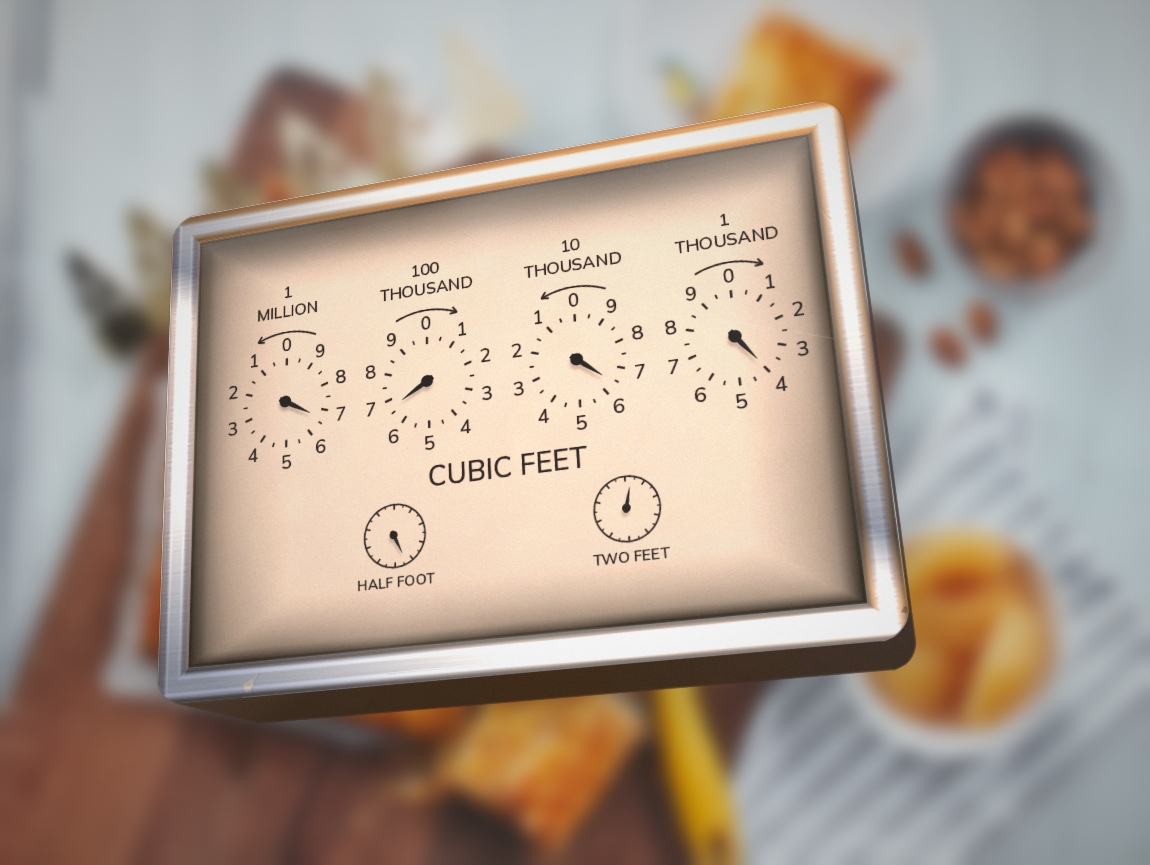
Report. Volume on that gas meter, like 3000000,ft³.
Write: 666400,ft³
